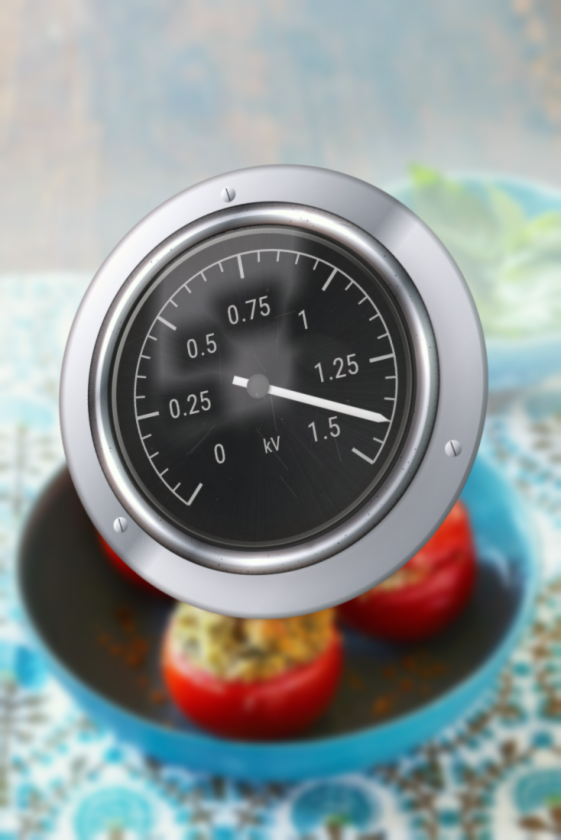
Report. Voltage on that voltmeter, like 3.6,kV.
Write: 1.4,kV
